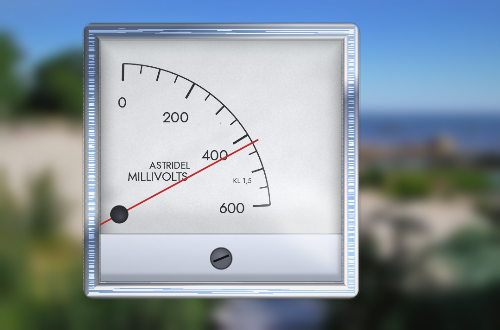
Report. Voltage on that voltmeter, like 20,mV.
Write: 425,mV
